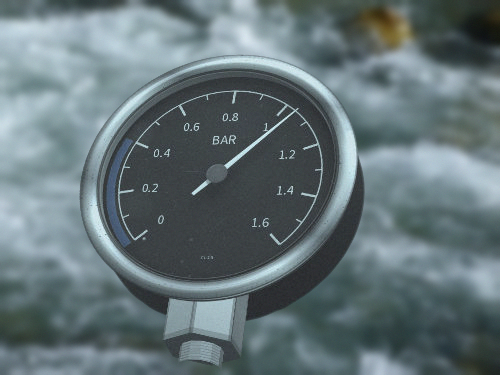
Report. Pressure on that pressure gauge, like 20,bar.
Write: 1.05,bar
